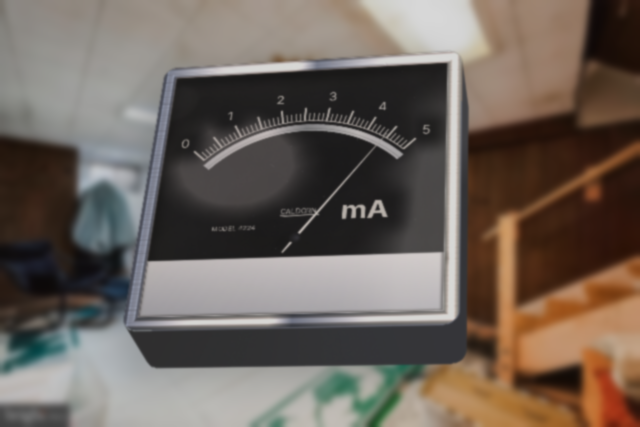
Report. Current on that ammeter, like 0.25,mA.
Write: 4.5,mA
